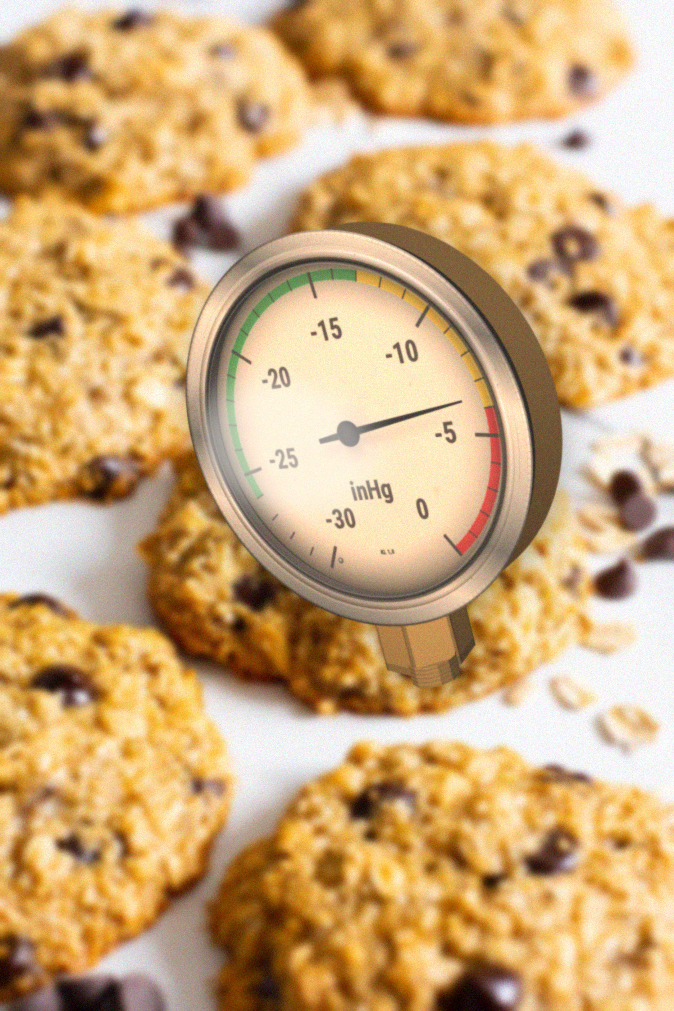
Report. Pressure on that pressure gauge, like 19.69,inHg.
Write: -6.5,inHg
